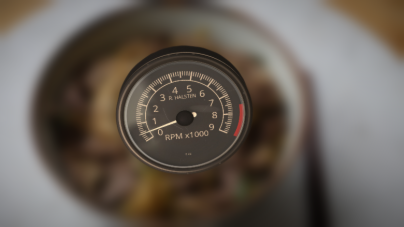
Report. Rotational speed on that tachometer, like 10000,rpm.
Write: 500,rpm
